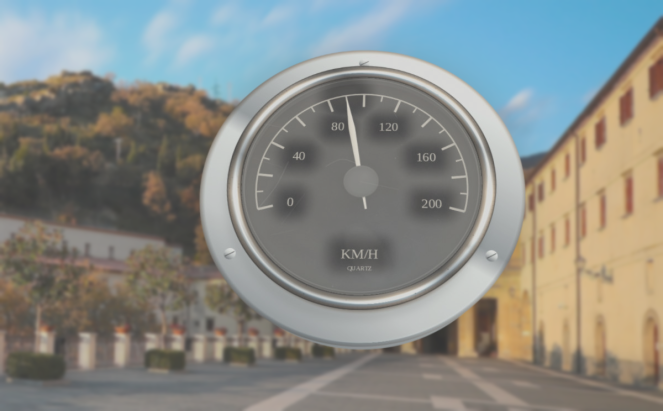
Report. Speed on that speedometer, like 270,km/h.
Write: 90,km/h
